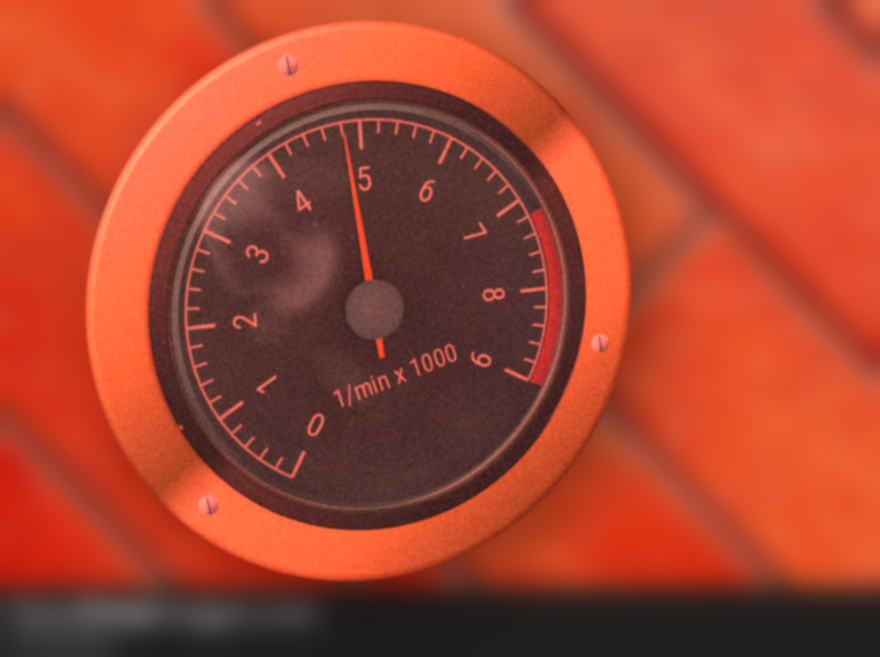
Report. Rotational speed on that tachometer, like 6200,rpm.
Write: 4800,rpm
